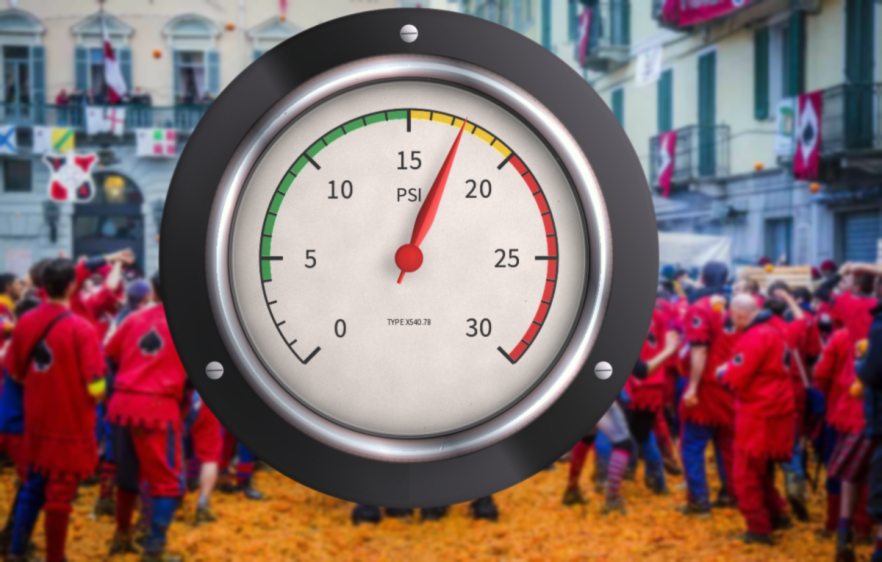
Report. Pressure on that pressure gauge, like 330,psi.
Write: 17.5,psi
